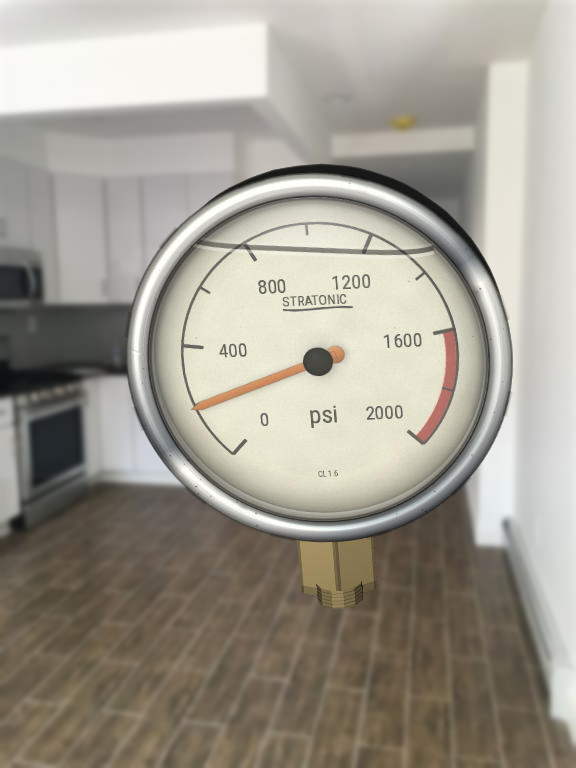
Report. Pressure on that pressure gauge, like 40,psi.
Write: 200,psi
